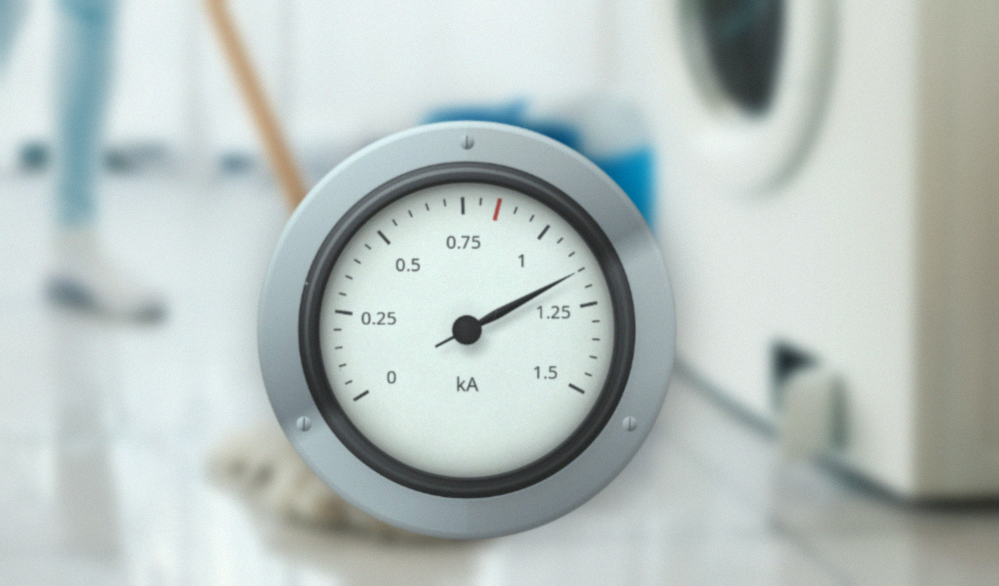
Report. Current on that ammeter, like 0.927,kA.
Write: 1.15,kA
